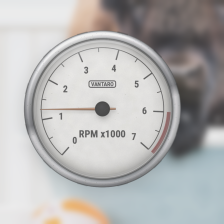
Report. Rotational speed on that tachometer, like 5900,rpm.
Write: 1250,rpm
